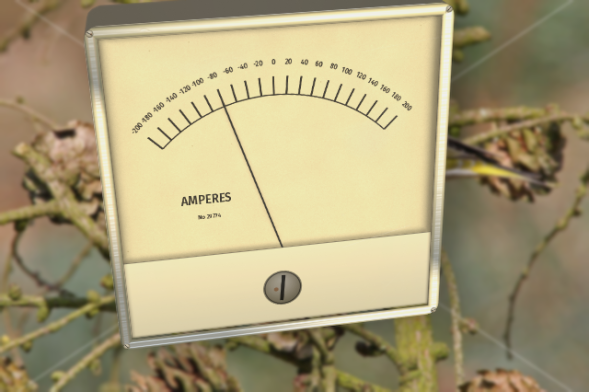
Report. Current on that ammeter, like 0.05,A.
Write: -80,A
